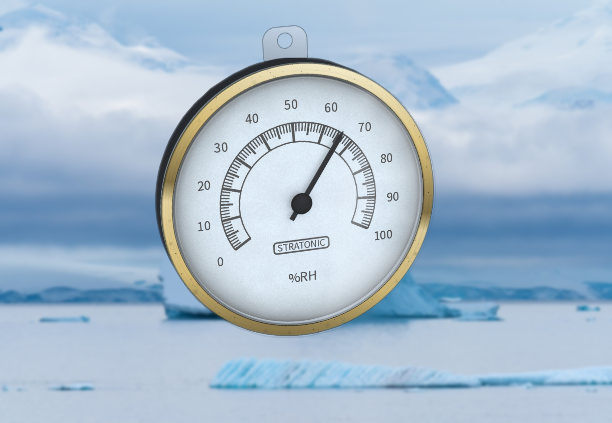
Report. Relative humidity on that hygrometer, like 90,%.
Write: 65,%
